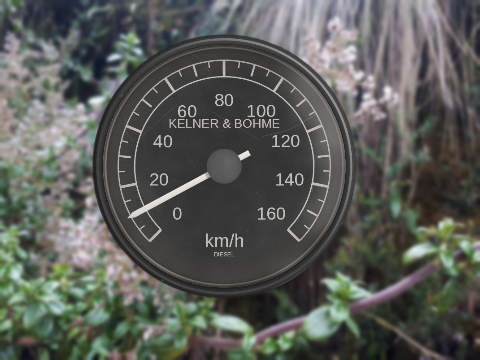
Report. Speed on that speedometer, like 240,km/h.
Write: 10,km/h
